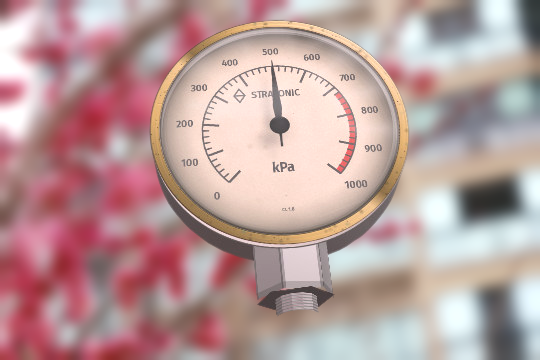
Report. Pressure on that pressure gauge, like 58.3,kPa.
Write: 500,kPa
